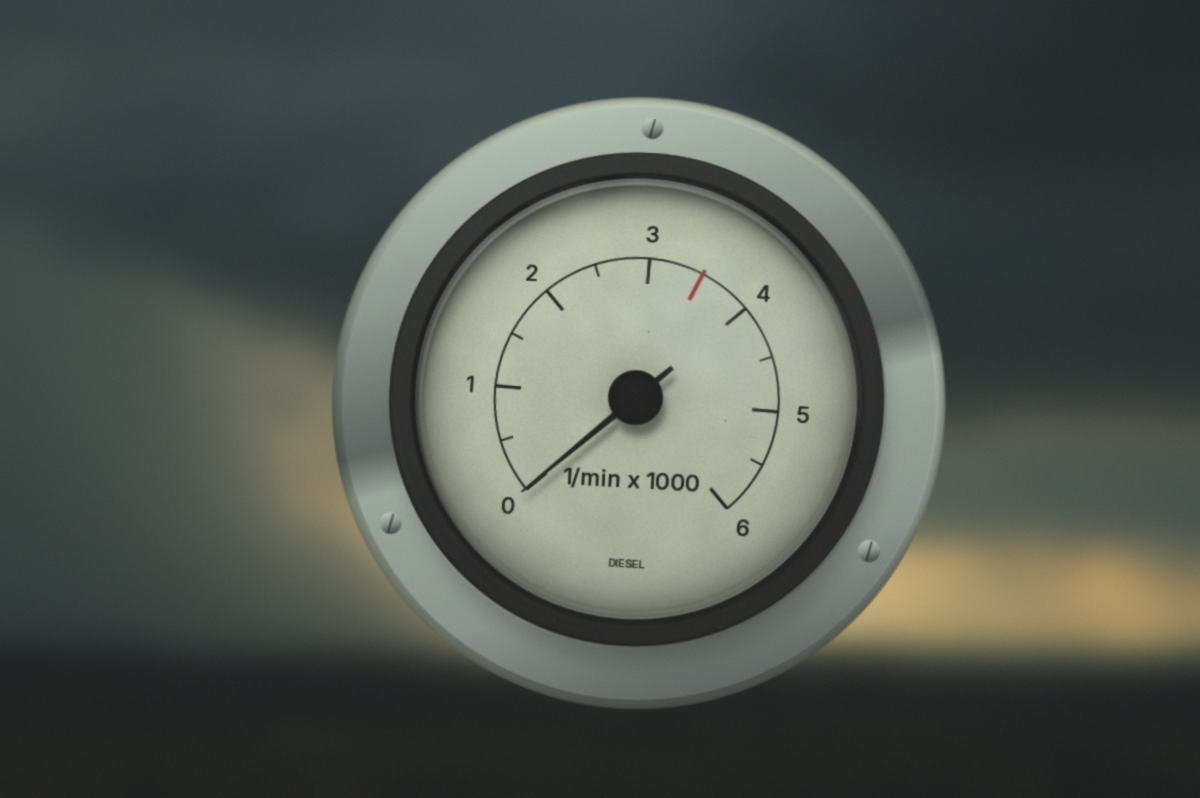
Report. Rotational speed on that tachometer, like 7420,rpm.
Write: 0,rpm
